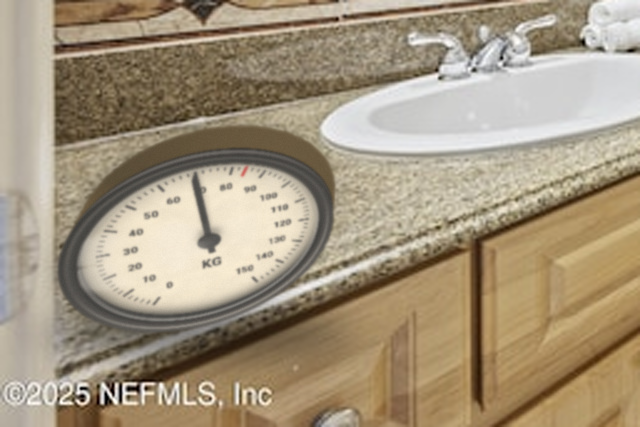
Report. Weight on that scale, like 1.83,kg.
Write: 70,kg
